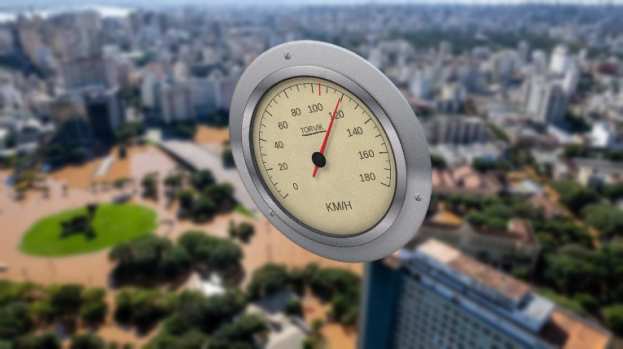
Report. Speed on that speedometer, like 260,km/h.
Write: 120,km/h
